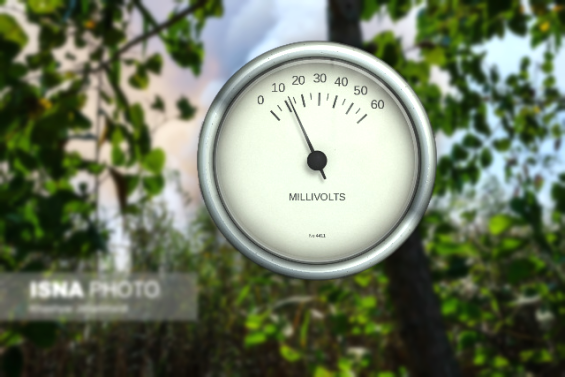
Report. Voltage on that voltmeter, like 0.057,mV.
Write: 12.5,mV
